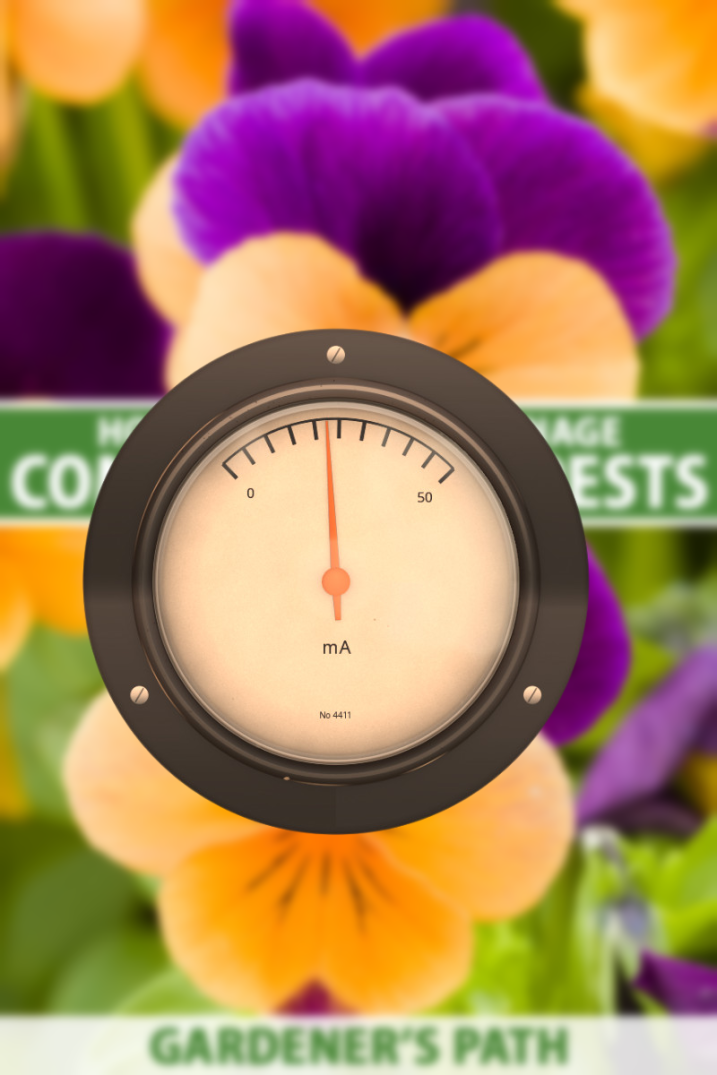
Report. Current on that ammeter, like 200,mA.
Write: 22.5,mA
